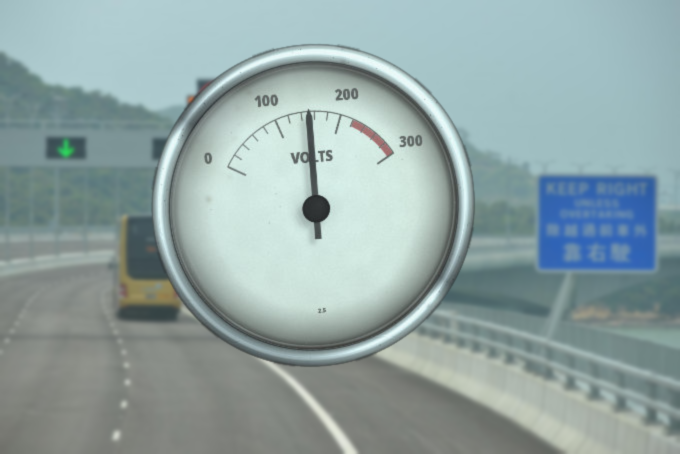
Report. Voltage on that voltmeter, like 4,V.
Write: 150,V
